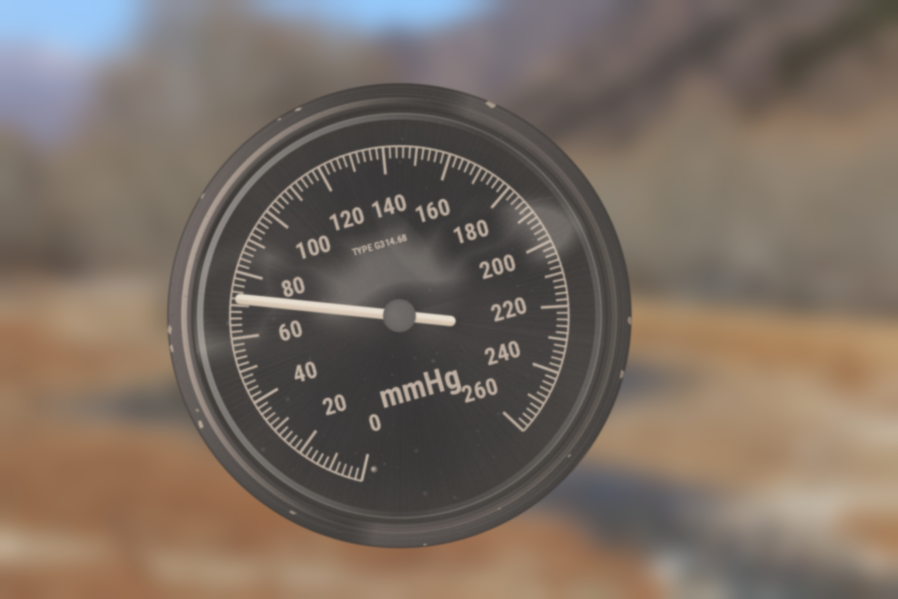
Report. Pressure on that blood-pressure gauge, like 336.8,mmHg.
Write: 72,mmHg
